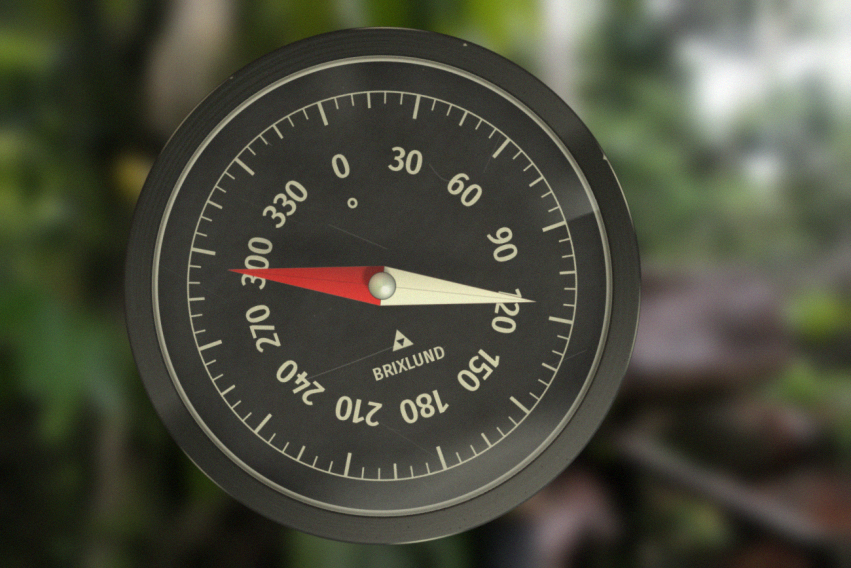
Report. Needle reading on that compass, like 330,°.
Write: 295,°
